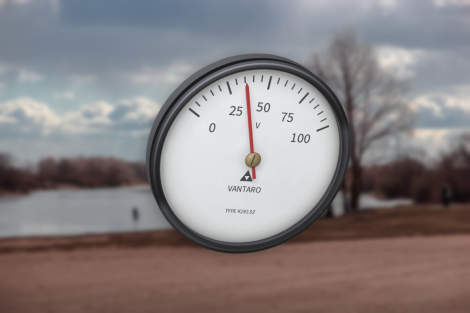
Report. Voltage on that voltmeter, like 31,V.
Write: 35,V
